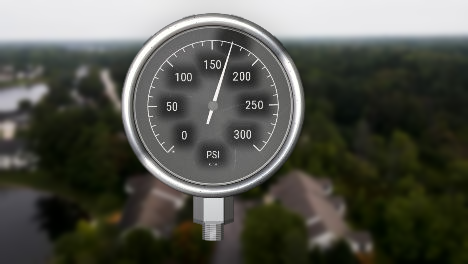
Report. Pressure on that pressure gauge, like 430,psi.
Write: 170,psi
